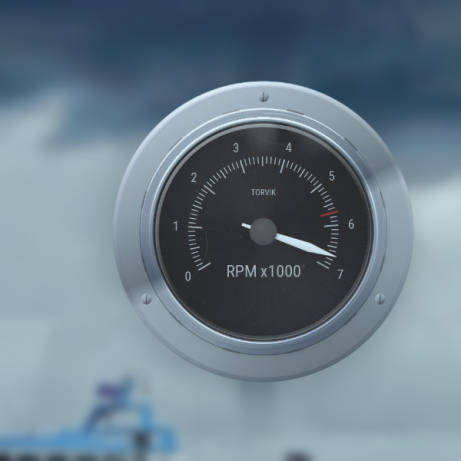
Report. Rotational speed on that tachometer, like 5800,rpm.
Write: 6700,rpm
